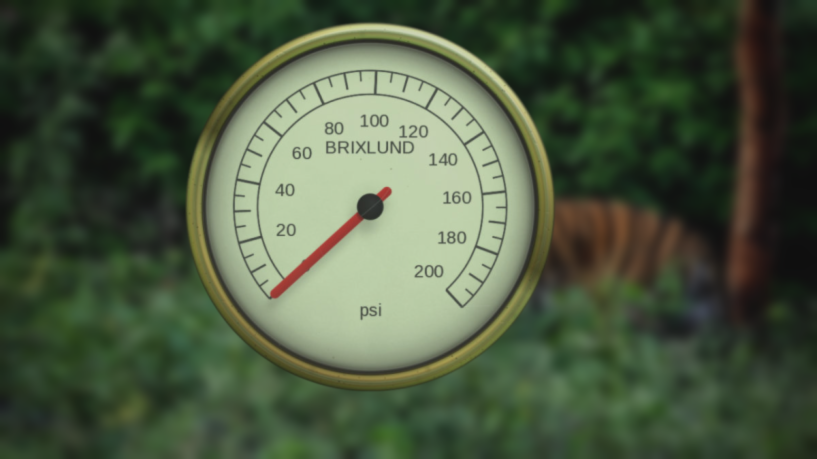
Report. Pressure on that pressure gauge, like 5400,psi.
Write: 0,psi
